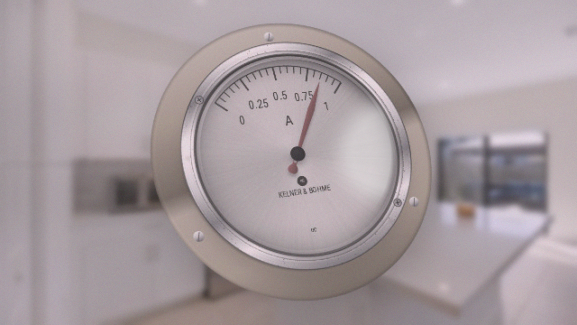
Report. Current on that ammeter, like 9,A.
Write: 0.85,A
